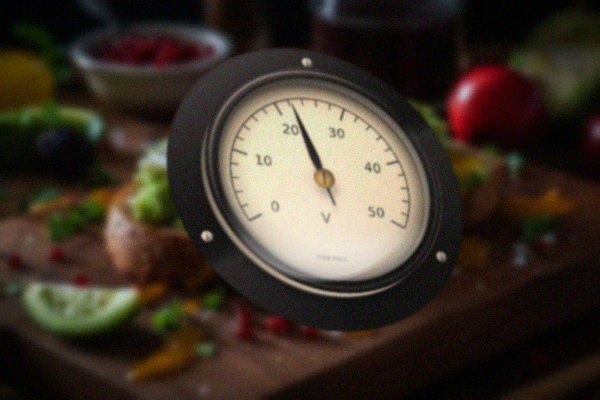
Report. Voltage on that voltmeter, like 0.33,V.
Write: 22,V
